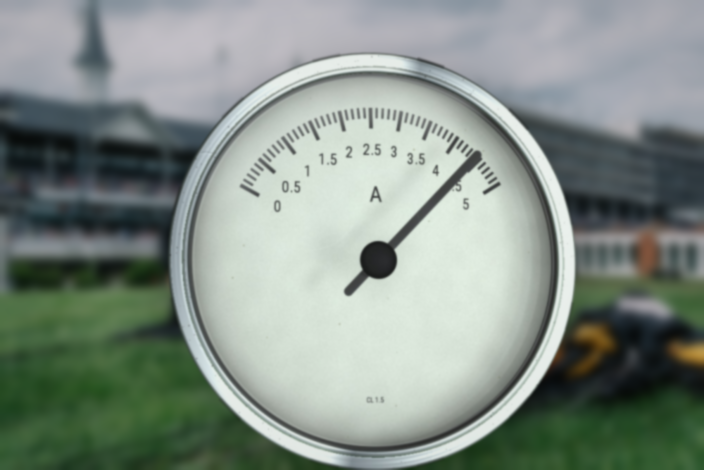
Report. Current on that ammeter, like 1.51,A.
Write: 4.4,A
